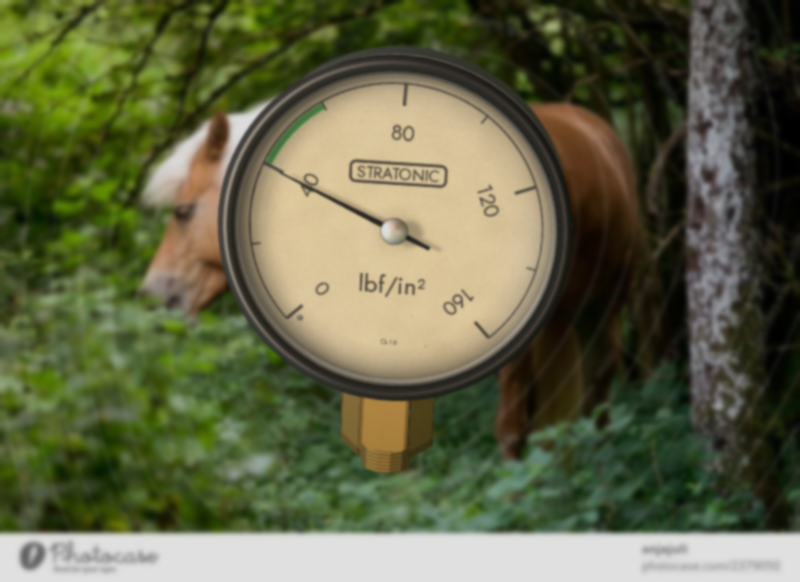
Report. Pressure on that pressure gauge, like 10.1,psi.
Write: 40,psi
